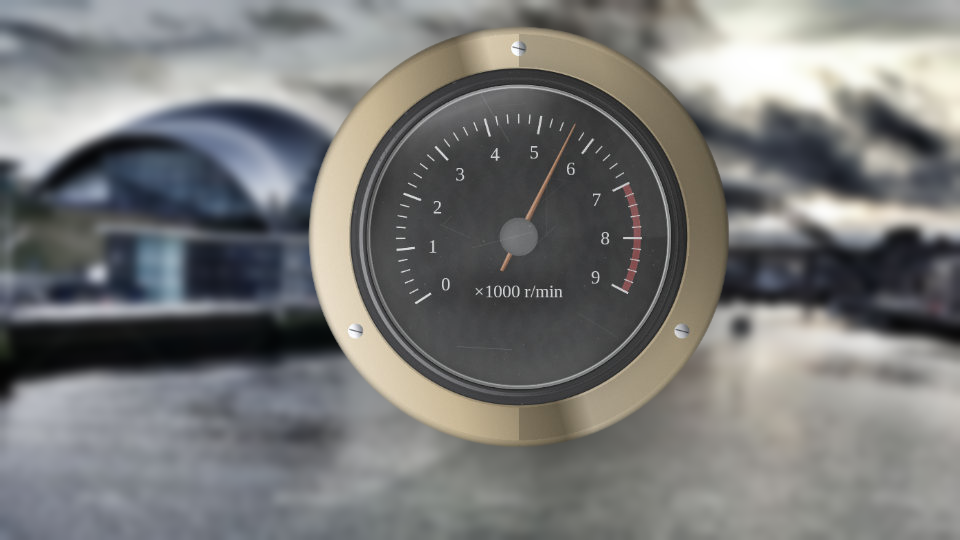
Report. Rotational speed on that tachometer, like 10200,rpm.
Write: 5600,rpm
